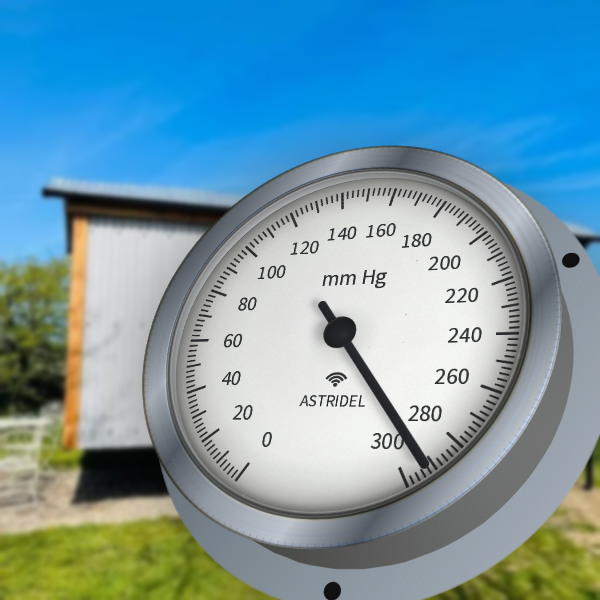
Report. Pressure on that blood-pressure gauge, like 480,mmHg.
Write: 292,mmHg
